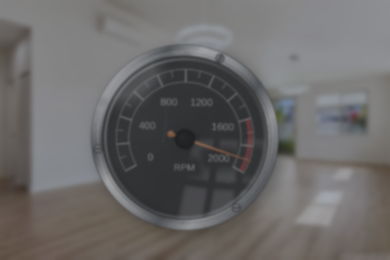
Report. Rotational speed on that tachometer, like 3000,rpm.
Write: 1900,rpm
